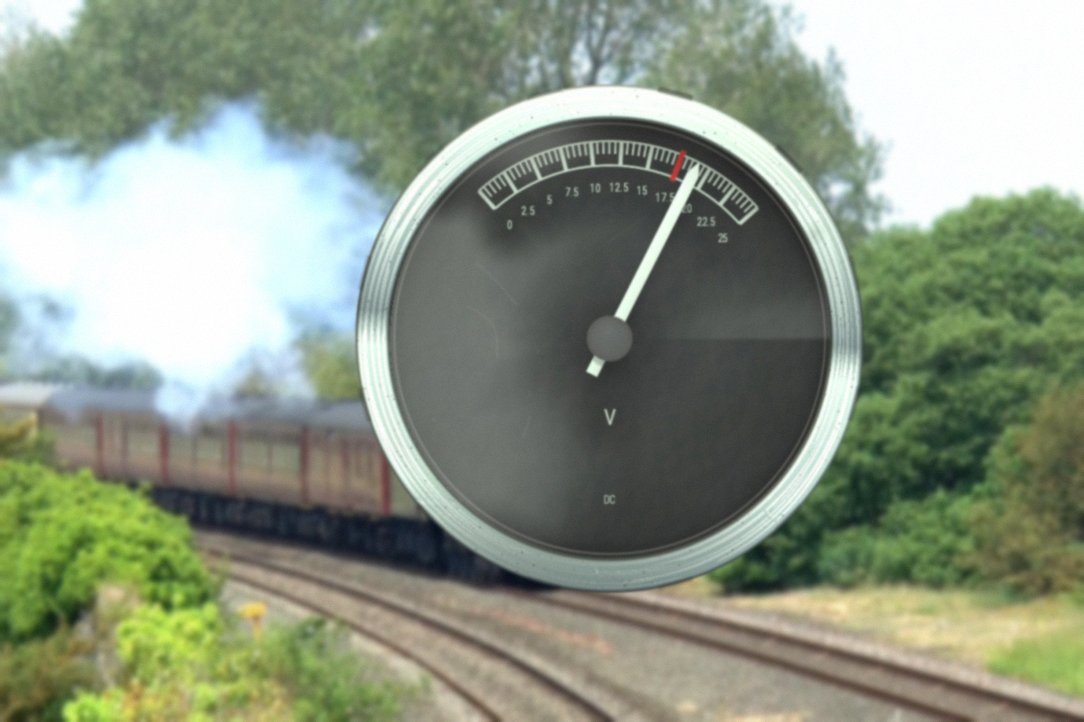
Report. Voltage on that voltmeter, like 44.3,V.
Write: 19,V
